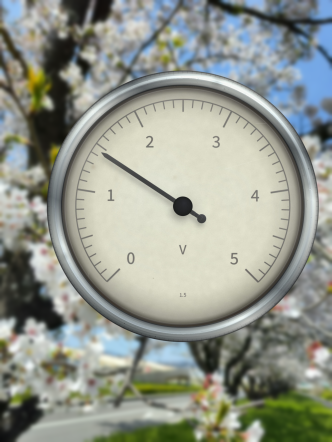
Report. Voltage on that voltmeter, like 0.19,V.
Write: 1.45,V
